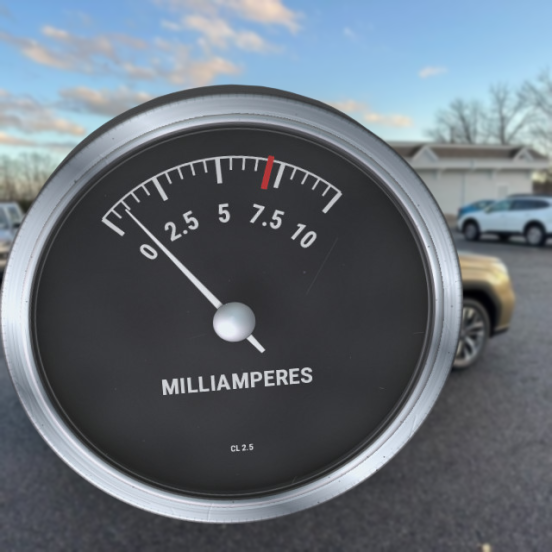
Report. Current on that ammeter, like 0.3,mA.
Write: 1,mA
